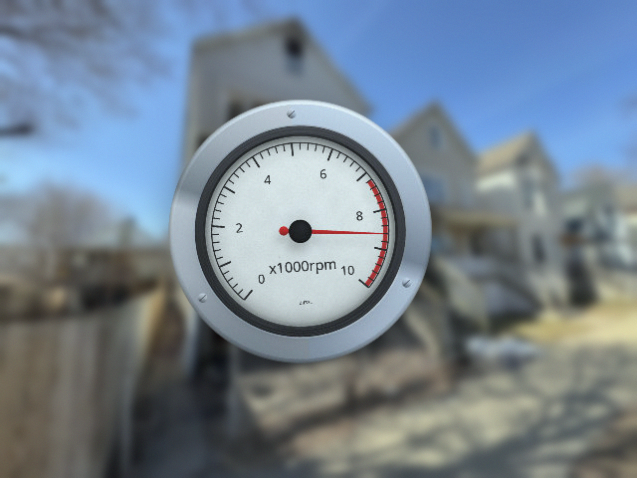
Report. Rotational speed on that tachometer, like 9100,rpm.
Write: 8600,rpm
